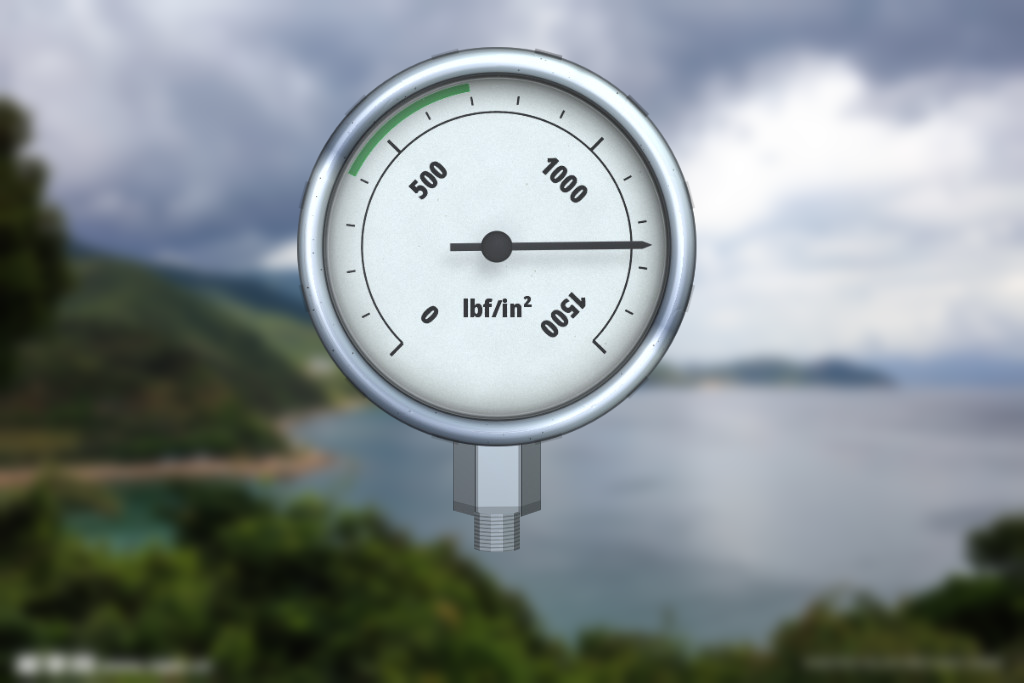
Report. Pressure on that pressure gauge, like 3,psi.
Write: 1250,psi
